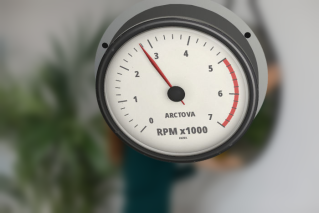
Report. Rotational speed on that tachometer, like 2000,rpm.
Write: 2800,rpm
